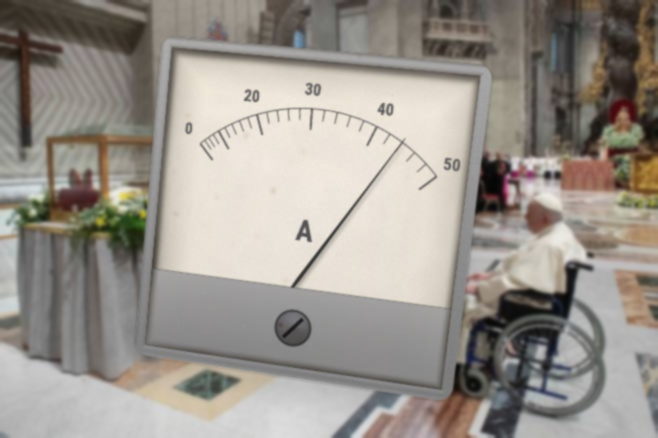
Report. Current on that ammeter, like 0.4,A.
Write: 44,A
